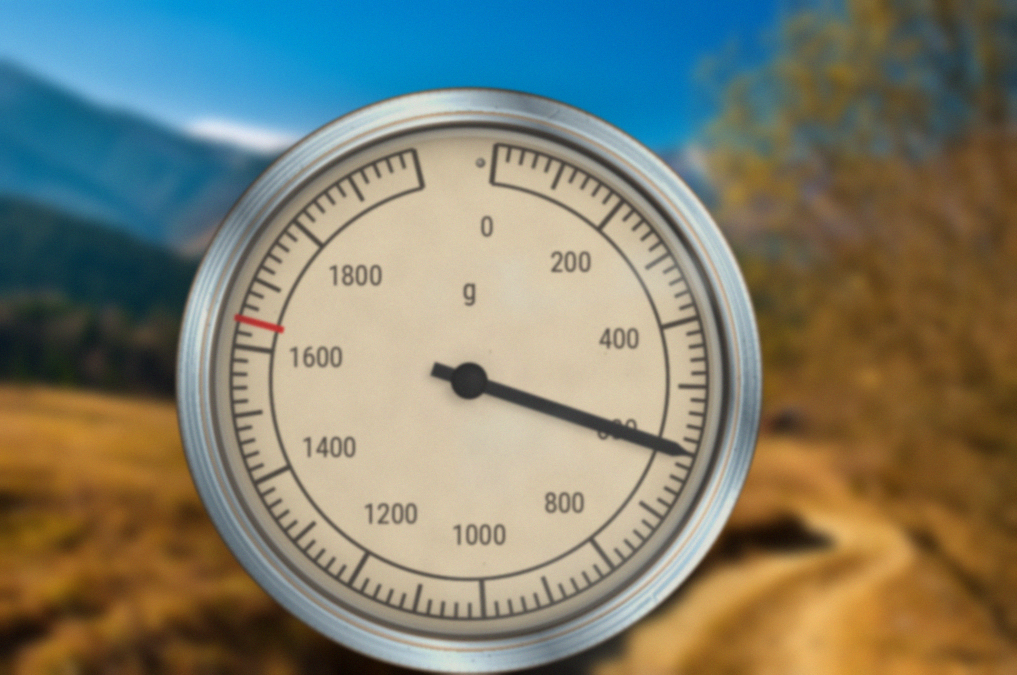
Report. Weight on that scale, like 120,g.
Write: 600,g
